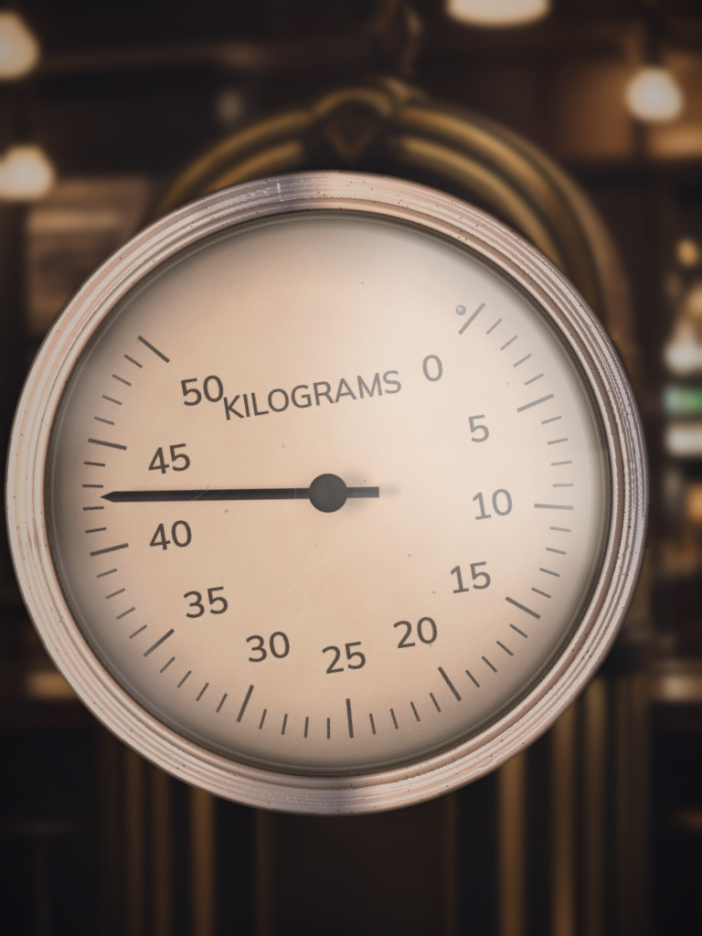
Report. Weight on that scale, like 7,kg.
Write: 42.5,kg
